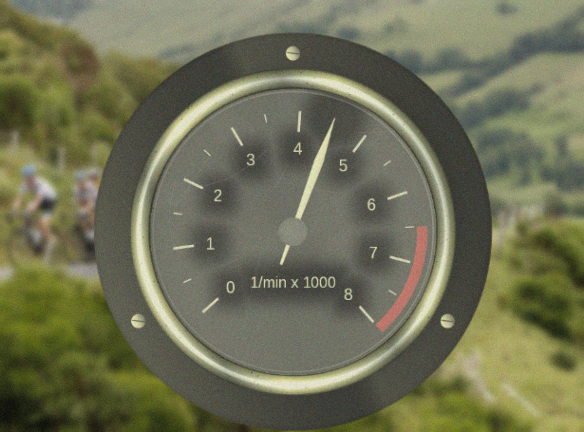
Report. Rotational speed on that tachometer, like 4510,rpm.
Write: 4500,rpm
